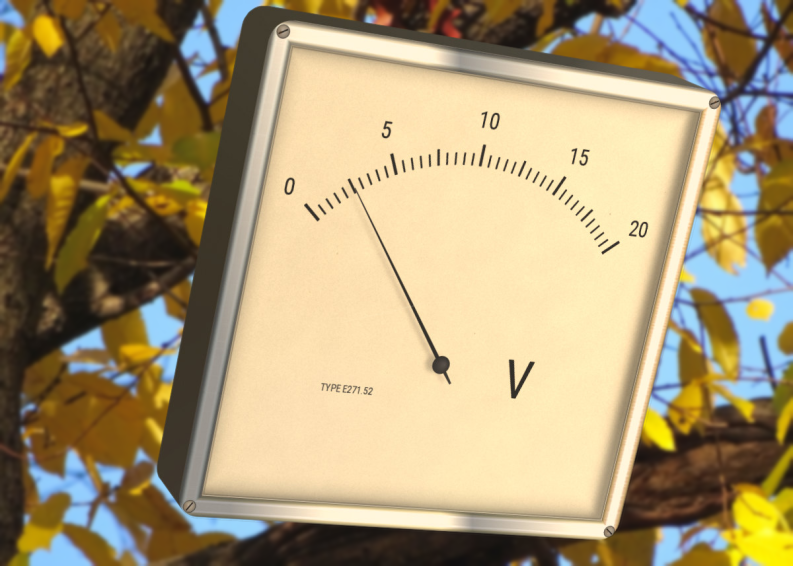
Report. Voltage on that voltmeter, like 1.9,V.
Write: 2.5,V
